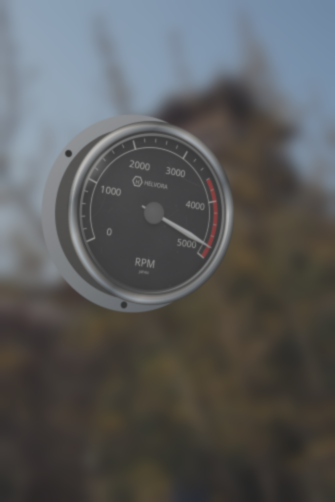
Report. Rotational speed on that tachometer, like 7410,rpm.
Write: 4800,rpm
